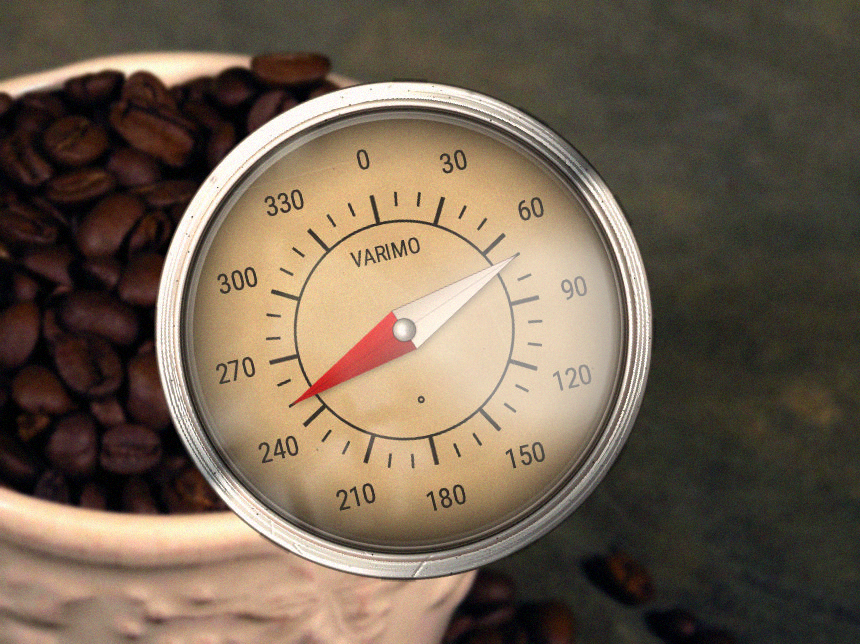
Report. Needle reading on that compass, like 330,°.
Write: 250,°
